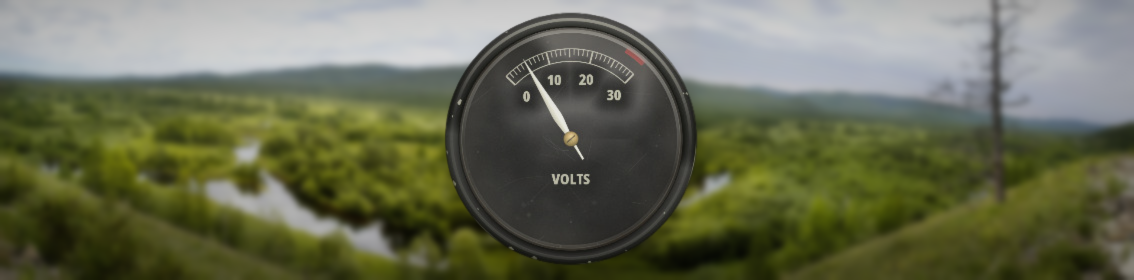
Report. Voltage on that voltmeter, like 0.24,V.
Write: 5,V
